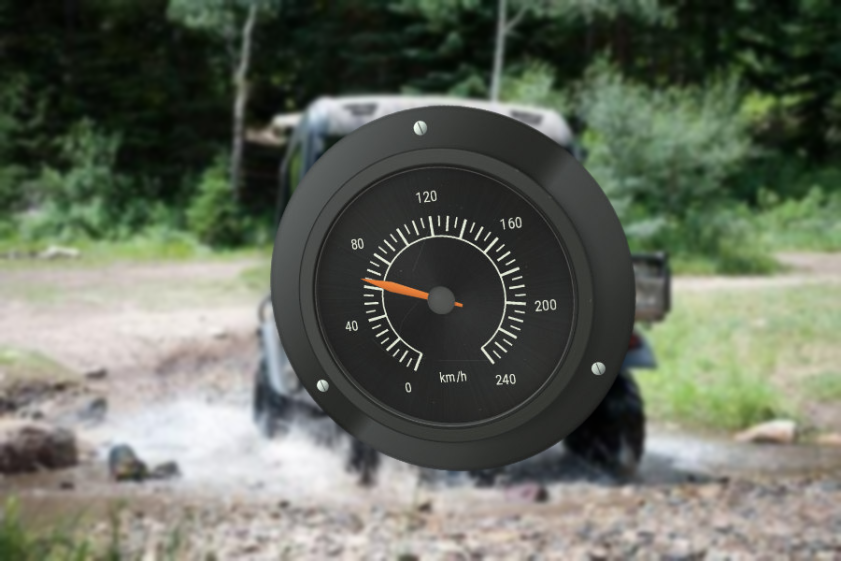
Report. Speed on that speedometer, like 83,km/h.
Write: 65,km/h
